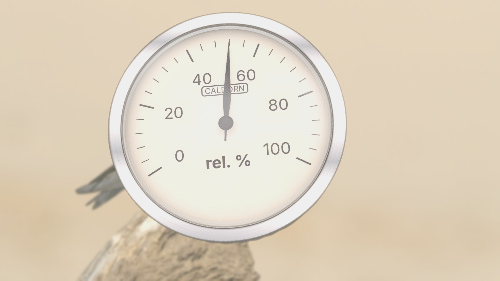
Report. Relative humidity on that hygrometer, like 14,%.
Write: 52,%
